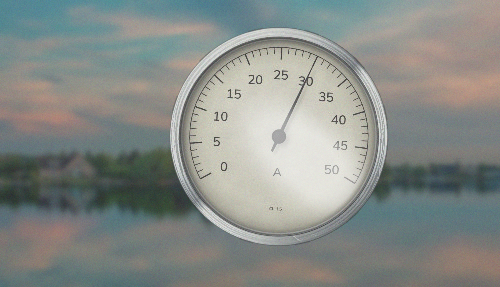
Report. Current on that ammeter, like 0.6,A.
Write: 30,A
